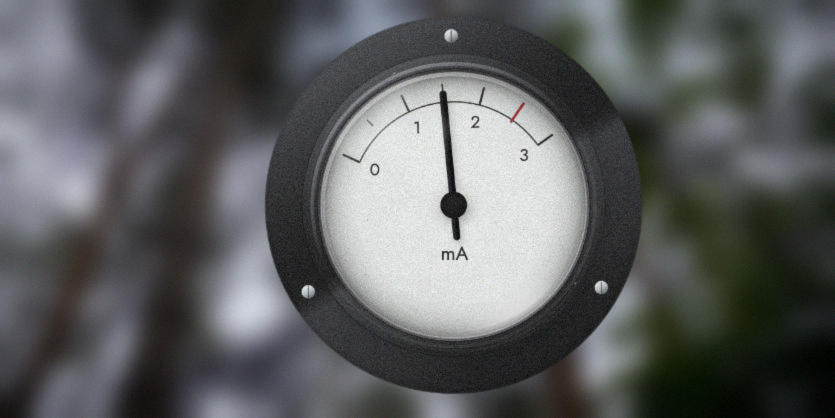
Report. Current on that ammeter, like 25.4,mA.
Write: 1.5,mA
